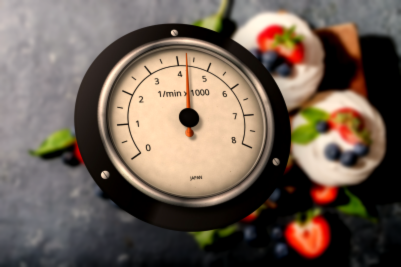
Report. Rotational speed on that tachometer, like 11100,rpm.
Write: 4250,rpm
